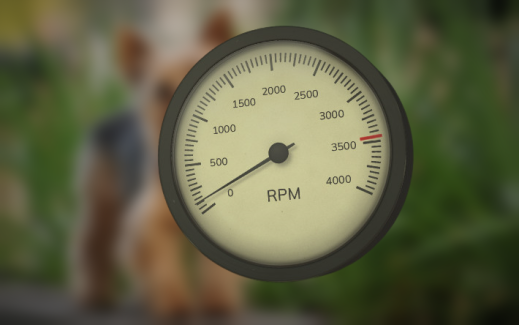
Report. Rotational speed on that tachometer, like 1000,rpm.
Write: 100,rpm
